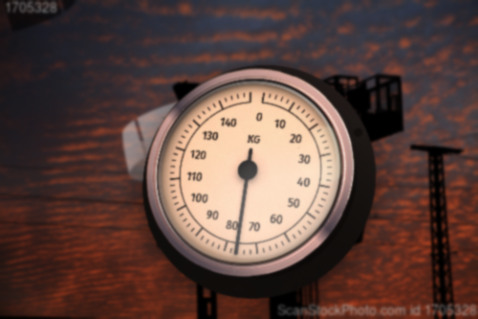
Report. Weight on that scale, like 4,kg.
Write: 76,kg
